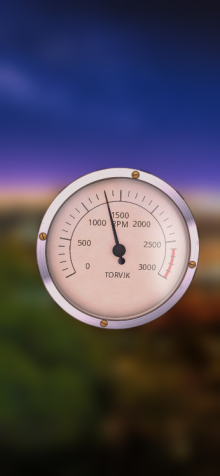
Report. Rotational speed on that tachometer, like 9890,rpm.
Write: 1300,rpm
